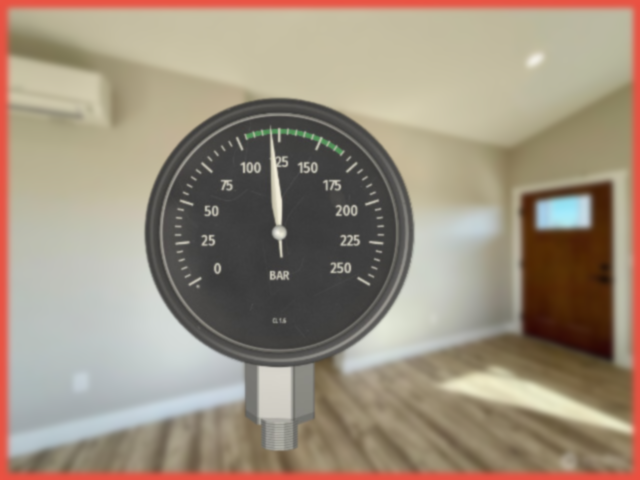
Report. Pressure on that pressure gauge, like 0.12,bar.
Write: 120,bar
